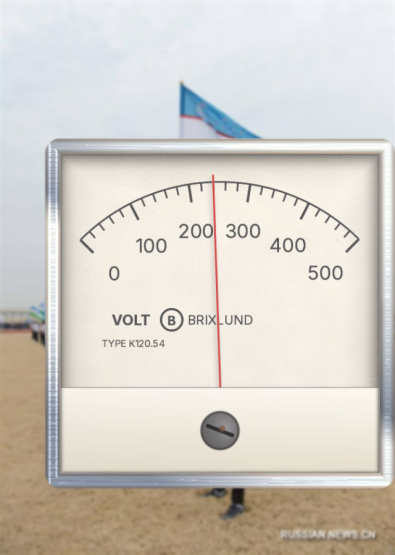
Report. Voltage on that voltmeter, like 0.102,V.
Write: 240,V
